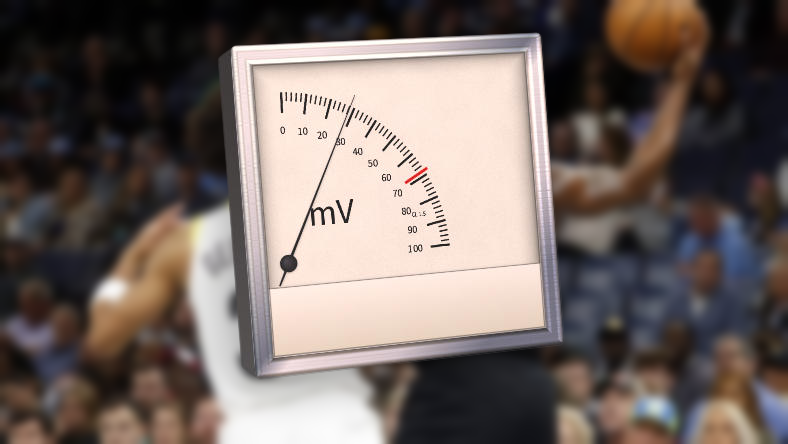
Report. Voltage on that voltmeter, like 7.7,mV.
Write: 28,mV
